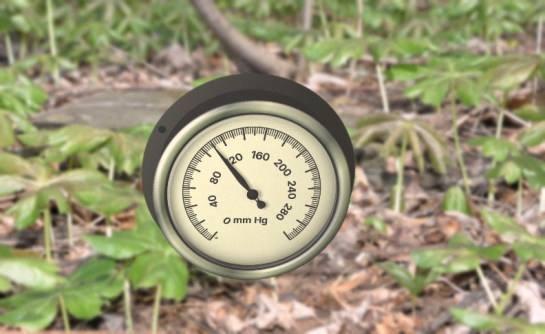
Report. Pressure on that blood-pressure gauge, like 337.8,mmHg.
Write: 110,mmHg
